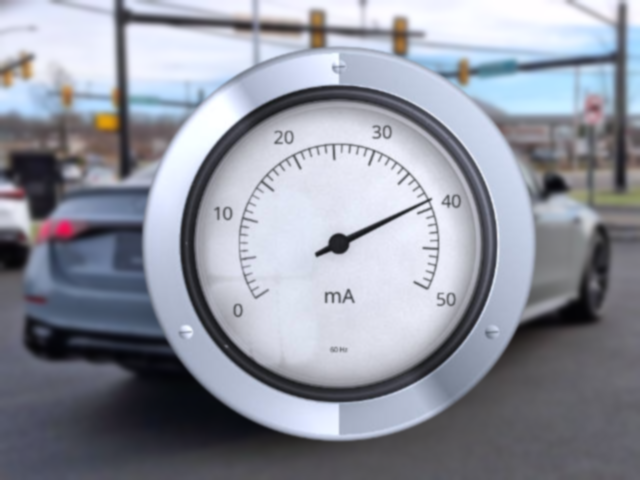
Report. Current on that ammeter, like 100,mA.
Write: 39,mA
